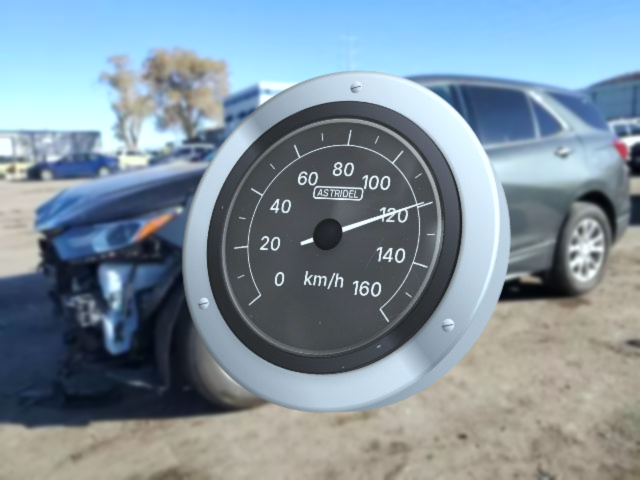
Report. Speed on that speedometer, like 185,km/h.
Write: 120,km/h
